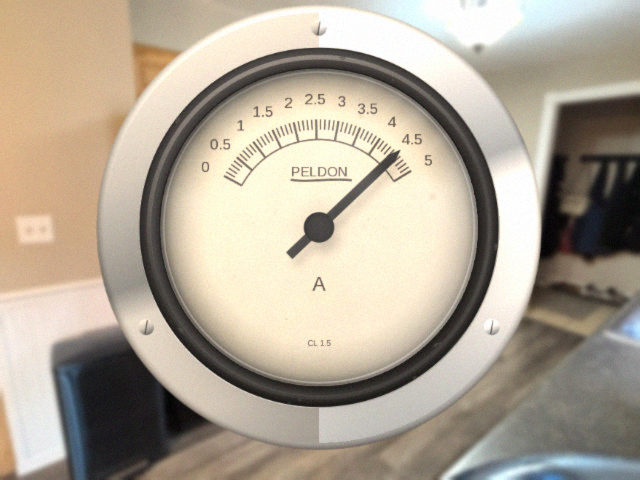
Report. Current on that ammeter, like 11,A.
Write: 4.5,A
